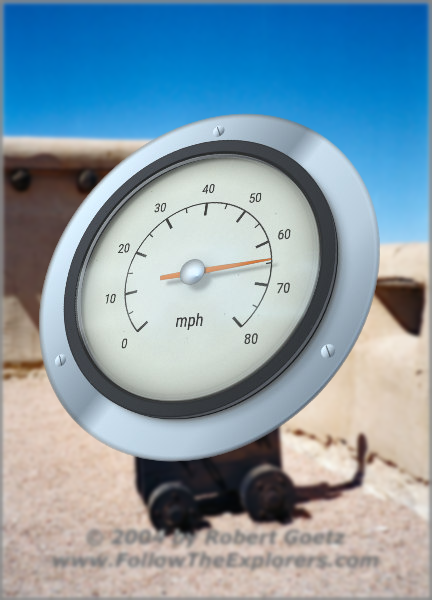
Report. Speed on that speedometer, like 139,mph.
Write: 65,mph
